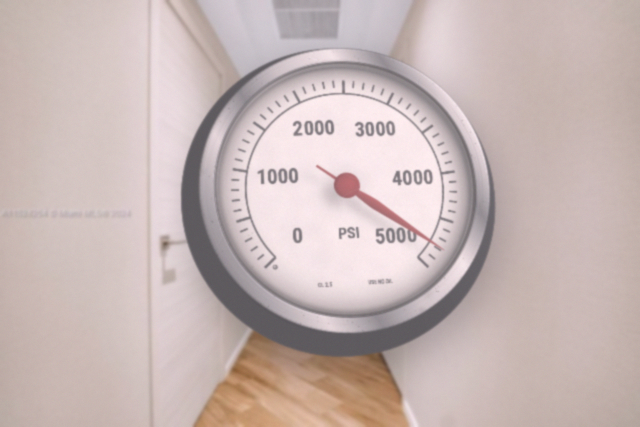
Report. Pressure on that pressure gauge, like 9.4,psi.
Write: 4800,psi
